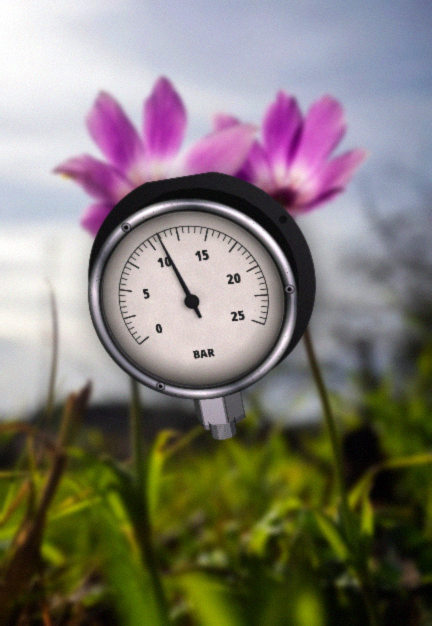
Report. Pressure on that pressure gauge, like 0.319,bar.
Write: 11,bar
